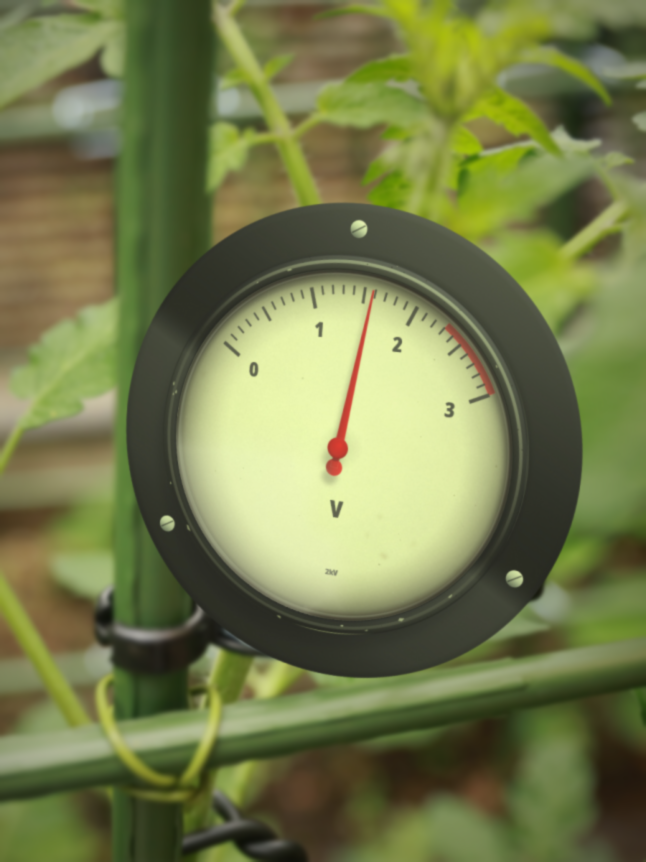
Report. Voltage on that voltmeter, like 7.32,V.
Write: 1.6,V
